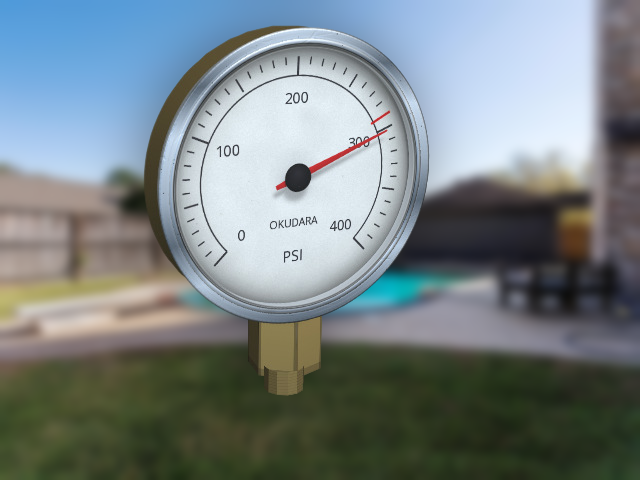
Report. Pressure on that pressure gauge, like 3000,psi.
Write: 300,psi
